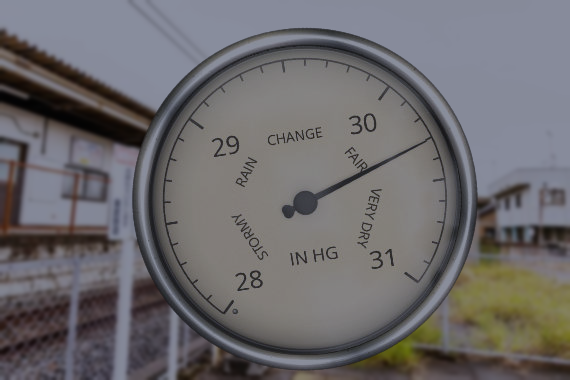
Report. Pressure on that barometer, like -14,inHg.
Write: 30.3,inHg
